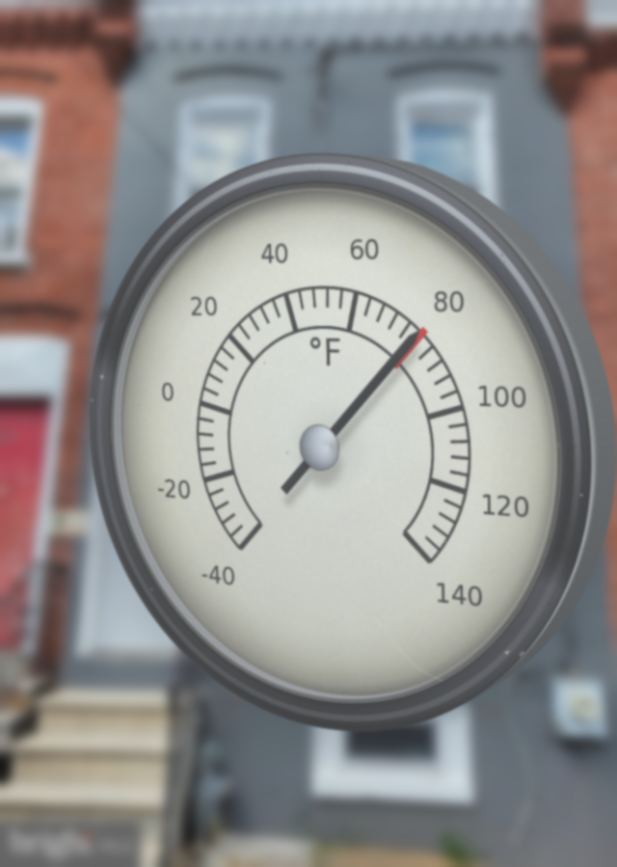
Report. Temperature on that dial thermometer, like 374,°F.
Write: 80,°F
